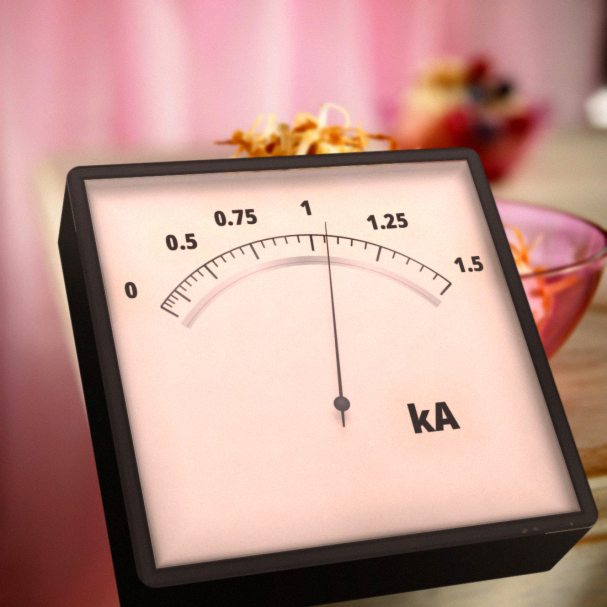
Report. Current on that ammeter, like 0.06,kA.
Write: 1.05,kA
